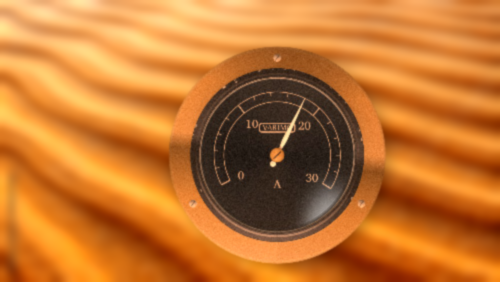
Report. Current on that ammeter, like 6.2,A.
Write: 18,A
